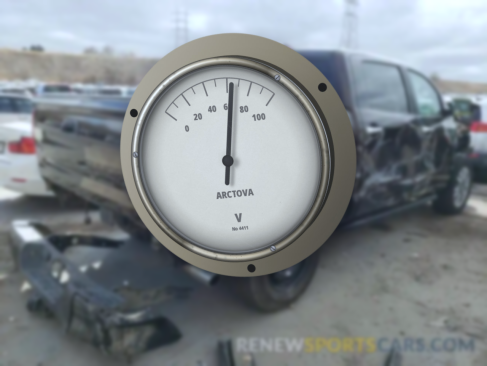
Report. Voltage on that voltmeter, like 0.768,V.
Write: 65,V
